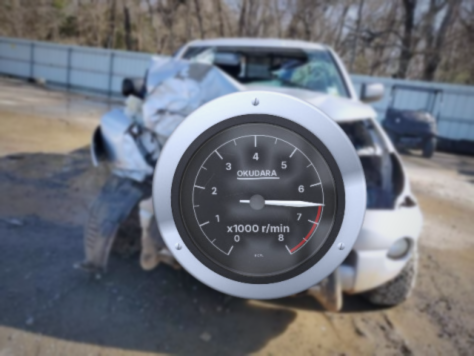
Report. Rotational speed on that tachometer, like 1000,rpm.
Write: 6500,rpm
